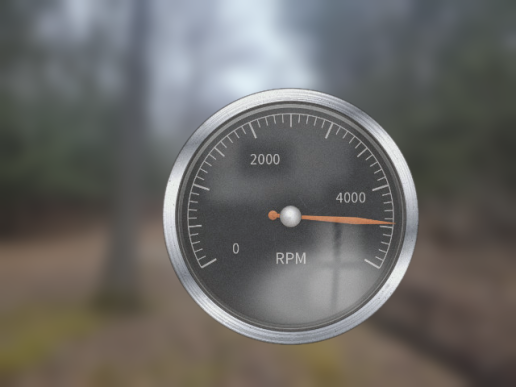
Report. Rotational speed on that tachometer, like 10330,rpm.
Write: 4450,rpm
